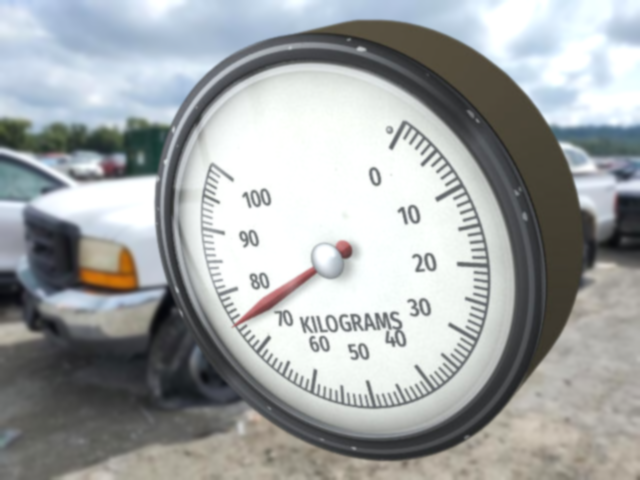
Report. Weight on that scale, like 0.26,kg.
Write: 75,kg
